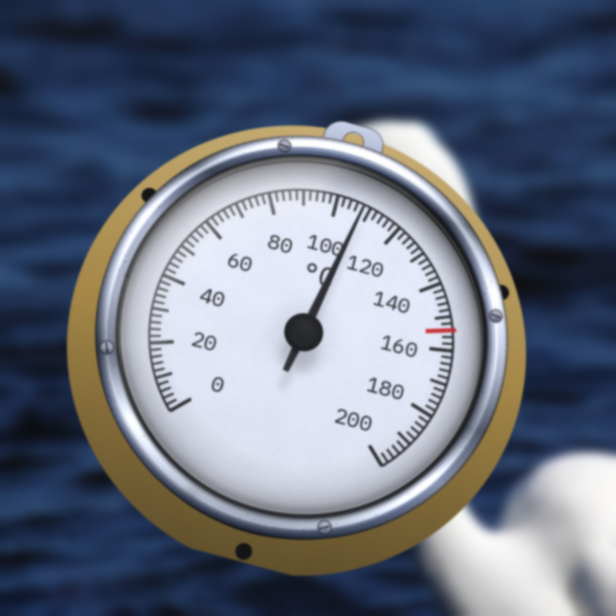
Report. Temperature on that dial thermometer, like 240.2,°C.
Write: 108,°C
